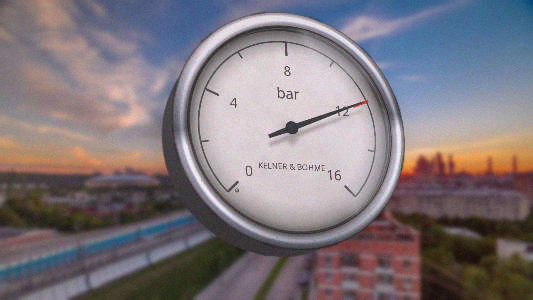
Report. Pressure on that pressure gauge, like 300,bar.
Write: 12,bar
